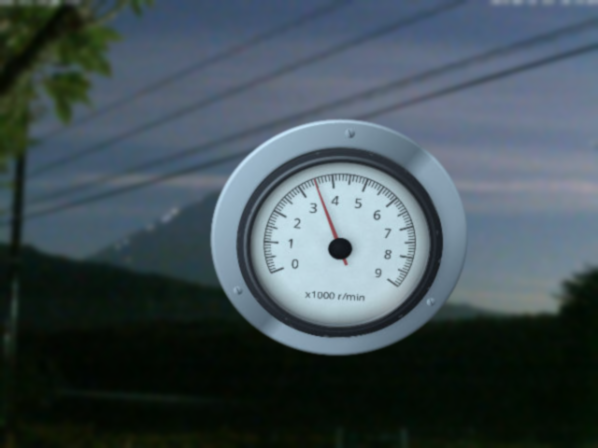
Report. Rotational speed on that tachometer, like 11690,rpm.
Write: 3500,rpm
